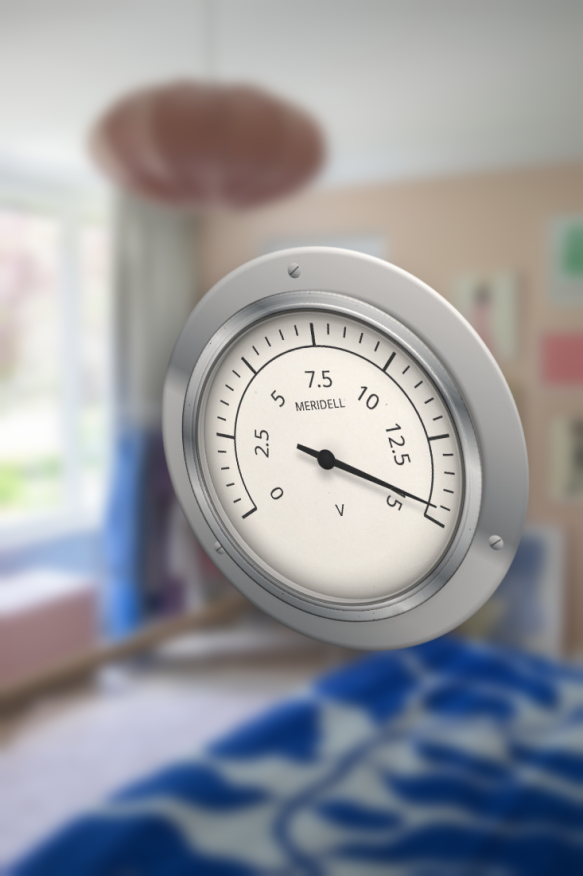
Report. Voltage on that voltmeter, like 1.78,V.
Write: 14.5,V
